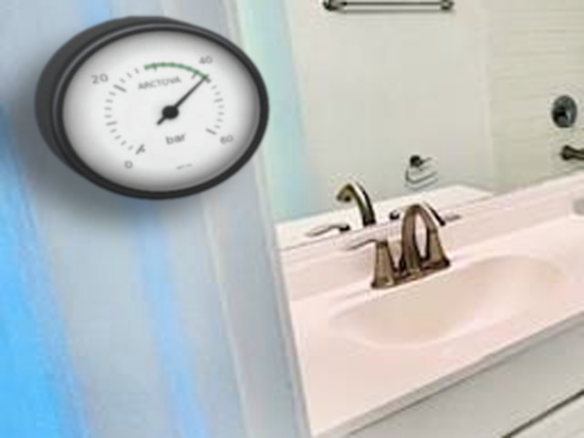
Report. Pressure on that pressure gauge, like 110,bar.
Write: 42,bar
